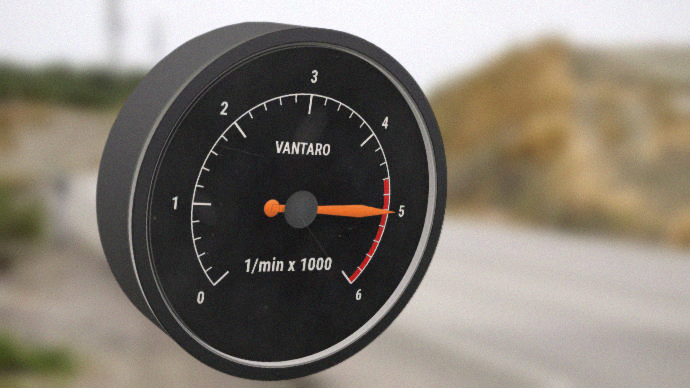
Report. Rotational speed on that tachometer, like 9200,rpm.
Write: 5000,rpm
